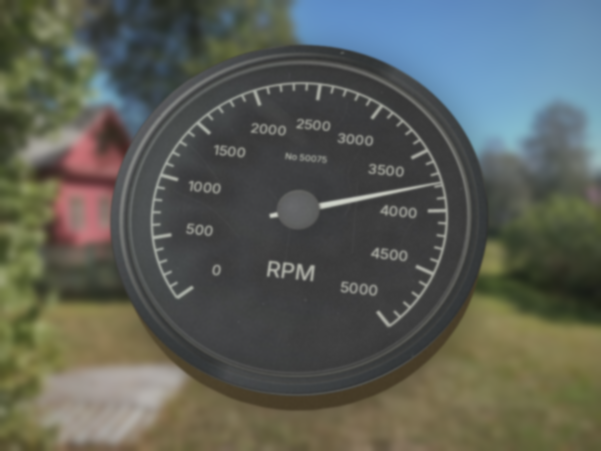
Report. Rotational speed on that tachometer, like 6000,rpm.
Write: 3800,rpm
